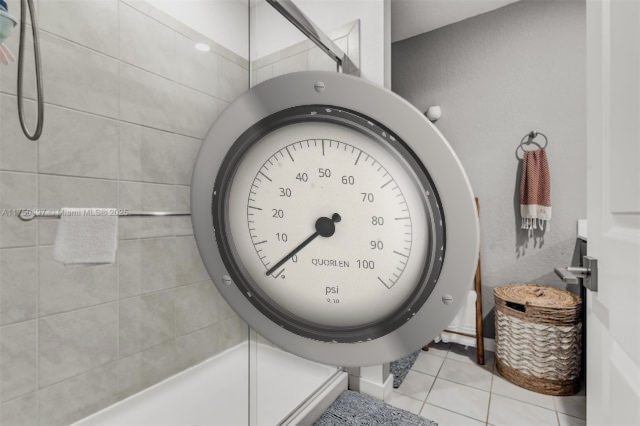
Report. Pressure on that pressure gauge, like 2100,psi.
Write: 2,psi
